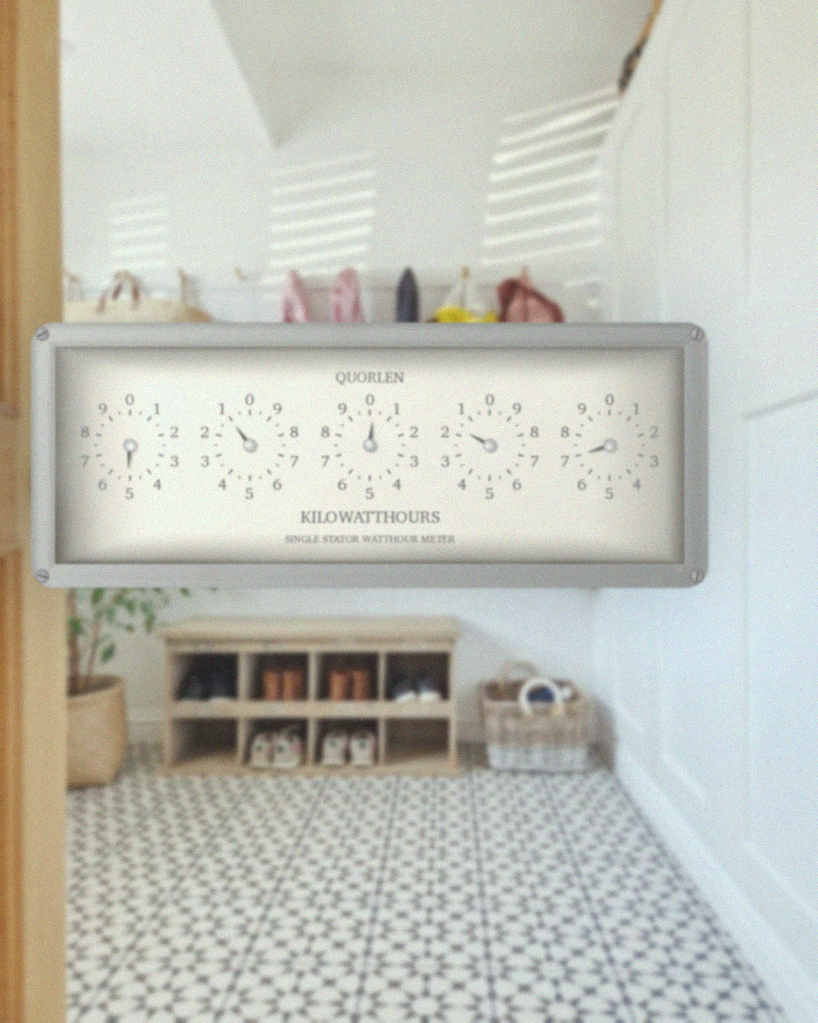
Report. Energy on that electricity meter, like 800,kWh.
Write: 51017,kWh
